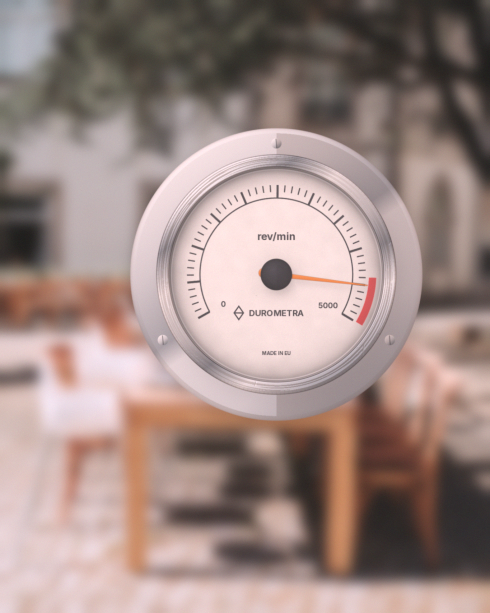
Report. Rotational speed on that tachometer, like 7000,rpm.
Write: 4500,rpm
